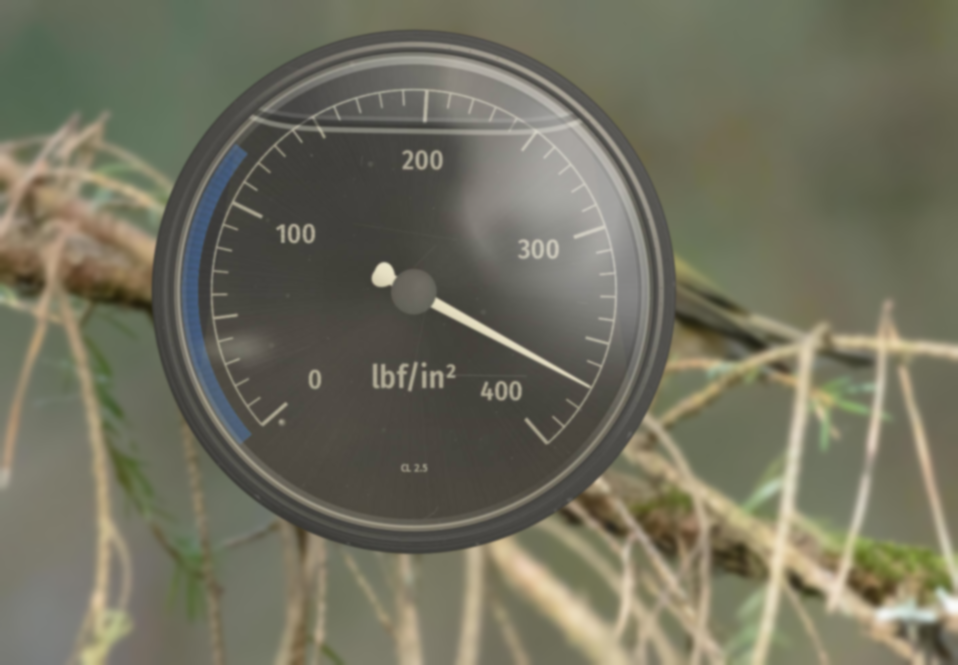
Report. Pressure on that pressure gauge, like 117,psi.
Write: 370,psi
